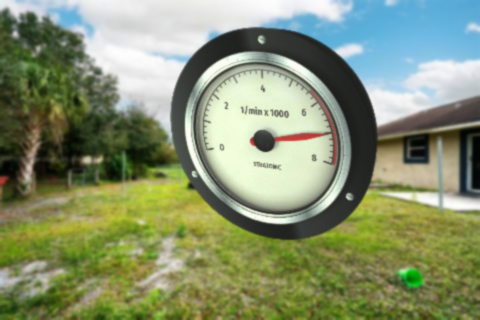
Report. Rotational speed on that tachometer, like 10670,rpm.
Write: 7000,rpm
